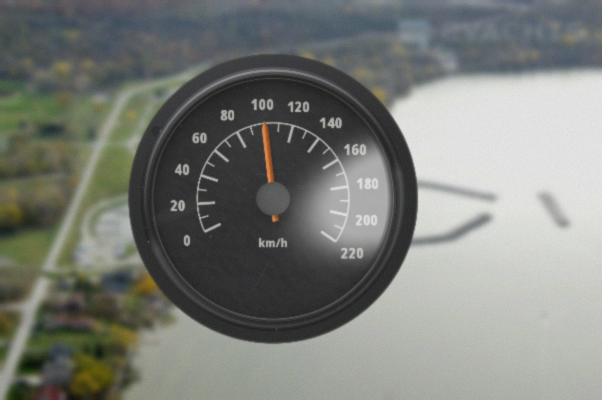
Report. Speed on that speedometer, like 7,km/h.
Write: 100,km/h
